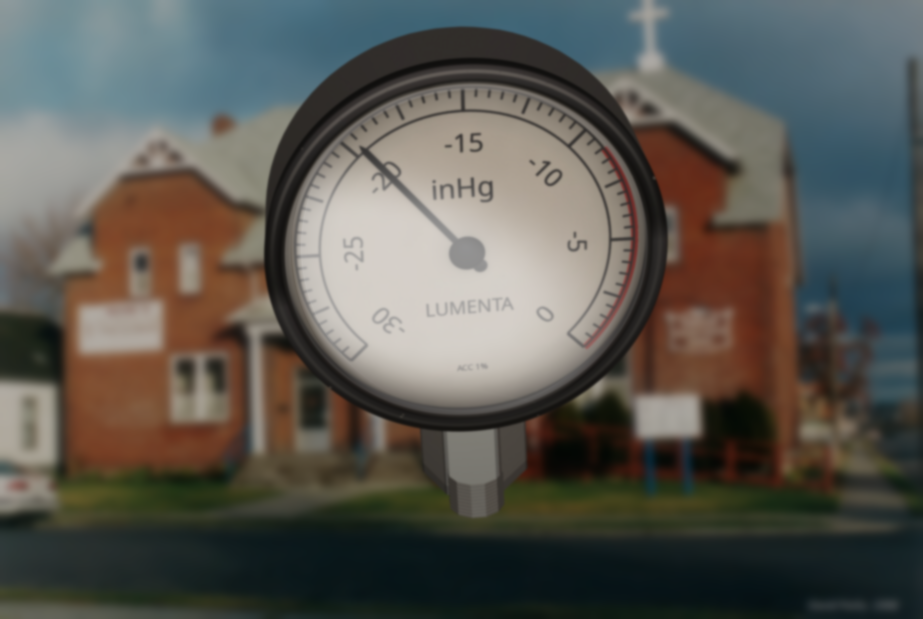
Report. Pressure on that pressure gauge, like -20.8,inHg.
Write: -19.5,inHg
